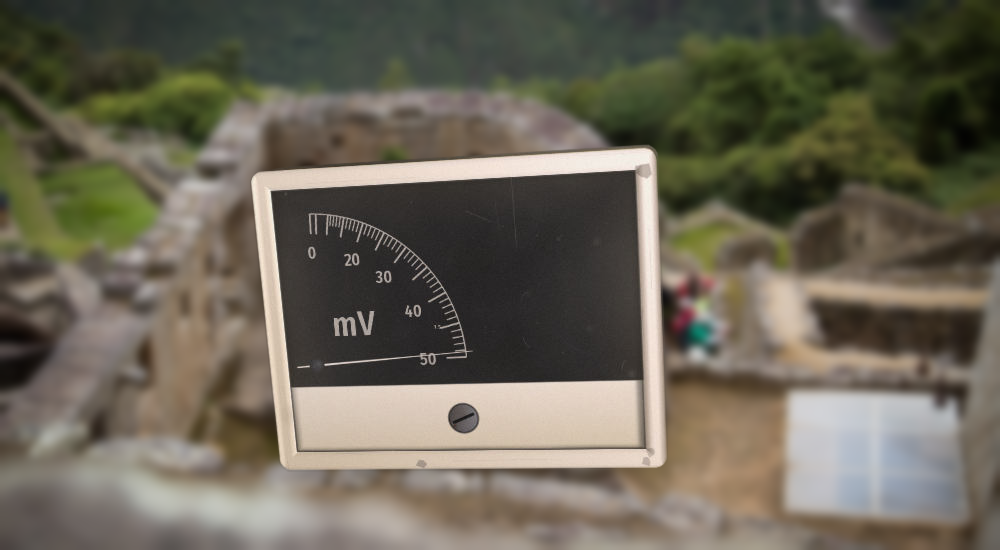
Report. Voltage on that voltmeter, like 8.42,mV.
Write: 49,mV
